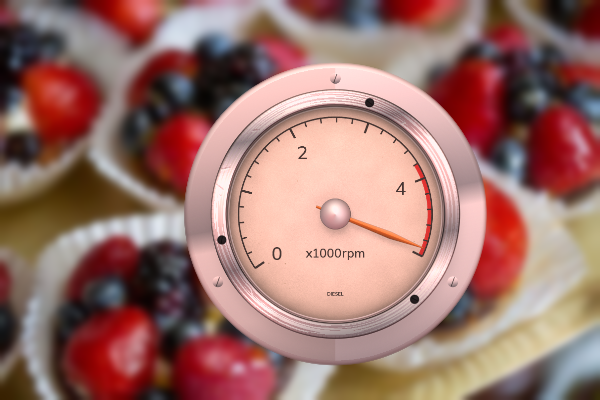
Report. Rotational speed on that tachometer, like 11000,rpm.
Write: 4900,rpm
